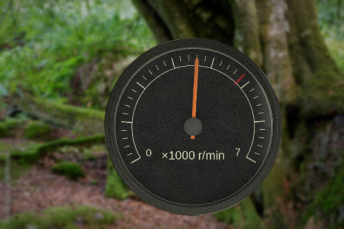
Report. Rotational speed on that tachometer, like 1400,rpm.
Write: 3600,rpm
